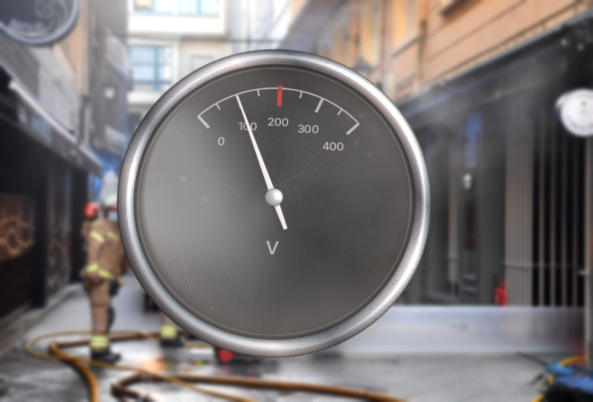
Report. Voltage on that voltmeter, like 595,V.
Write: 100,V
